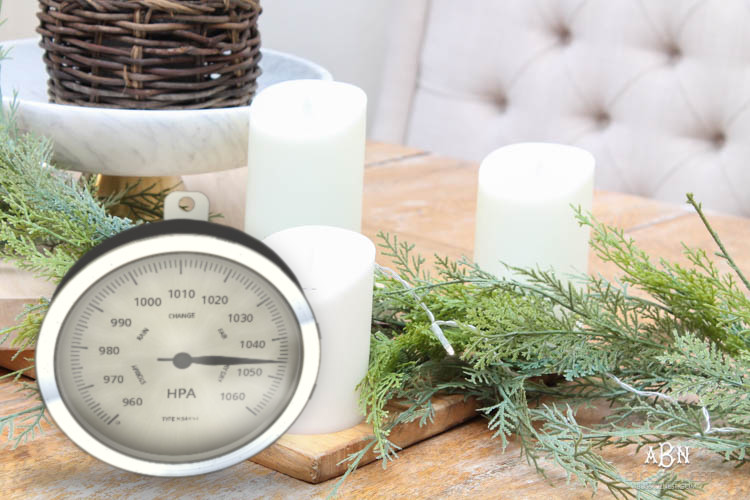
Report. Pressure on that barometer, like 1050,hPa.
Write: 1045,hPa
